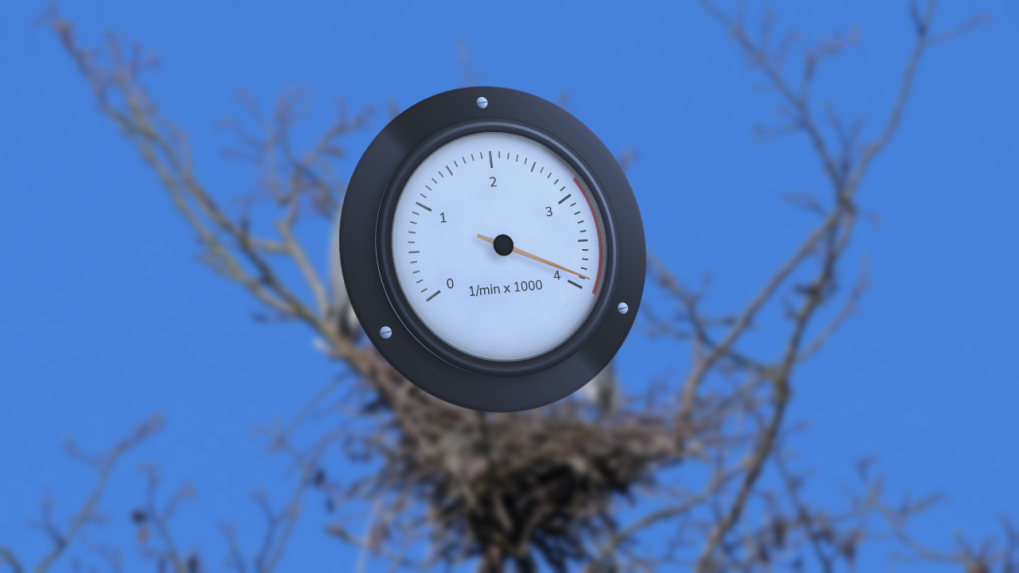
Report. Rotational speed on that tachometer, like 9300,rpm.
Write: 3900,rpm
